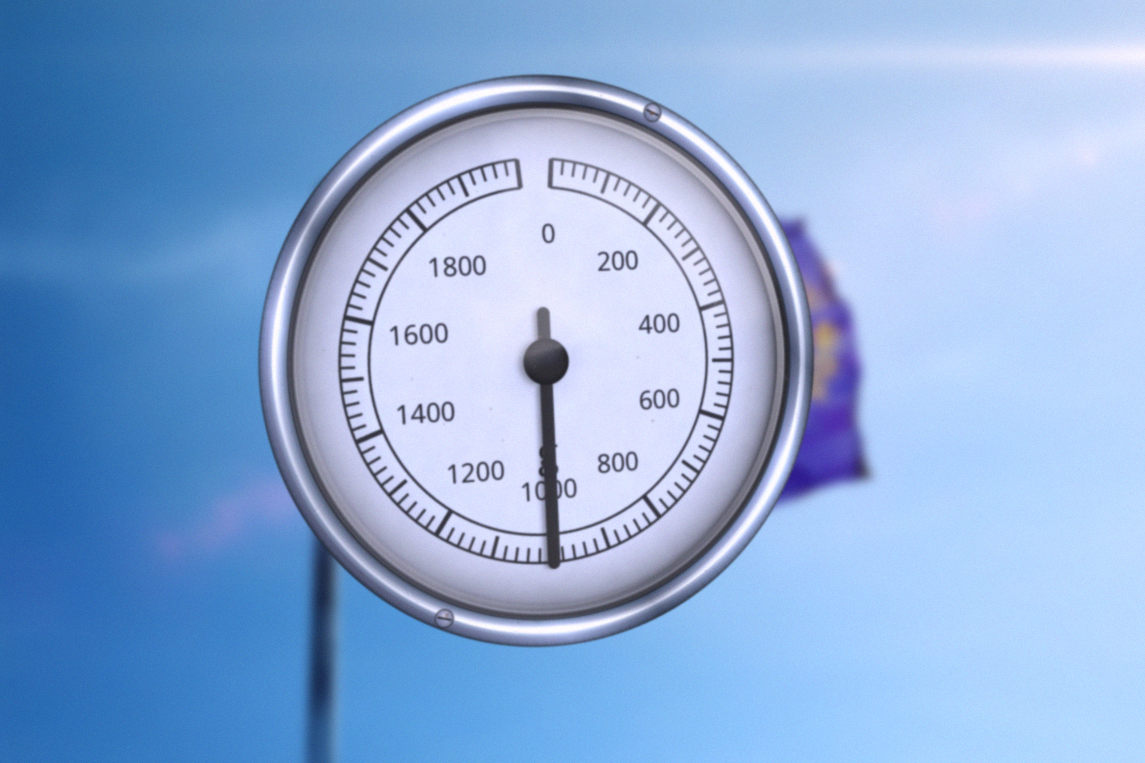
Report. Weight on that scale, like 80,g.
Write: 1000,g
